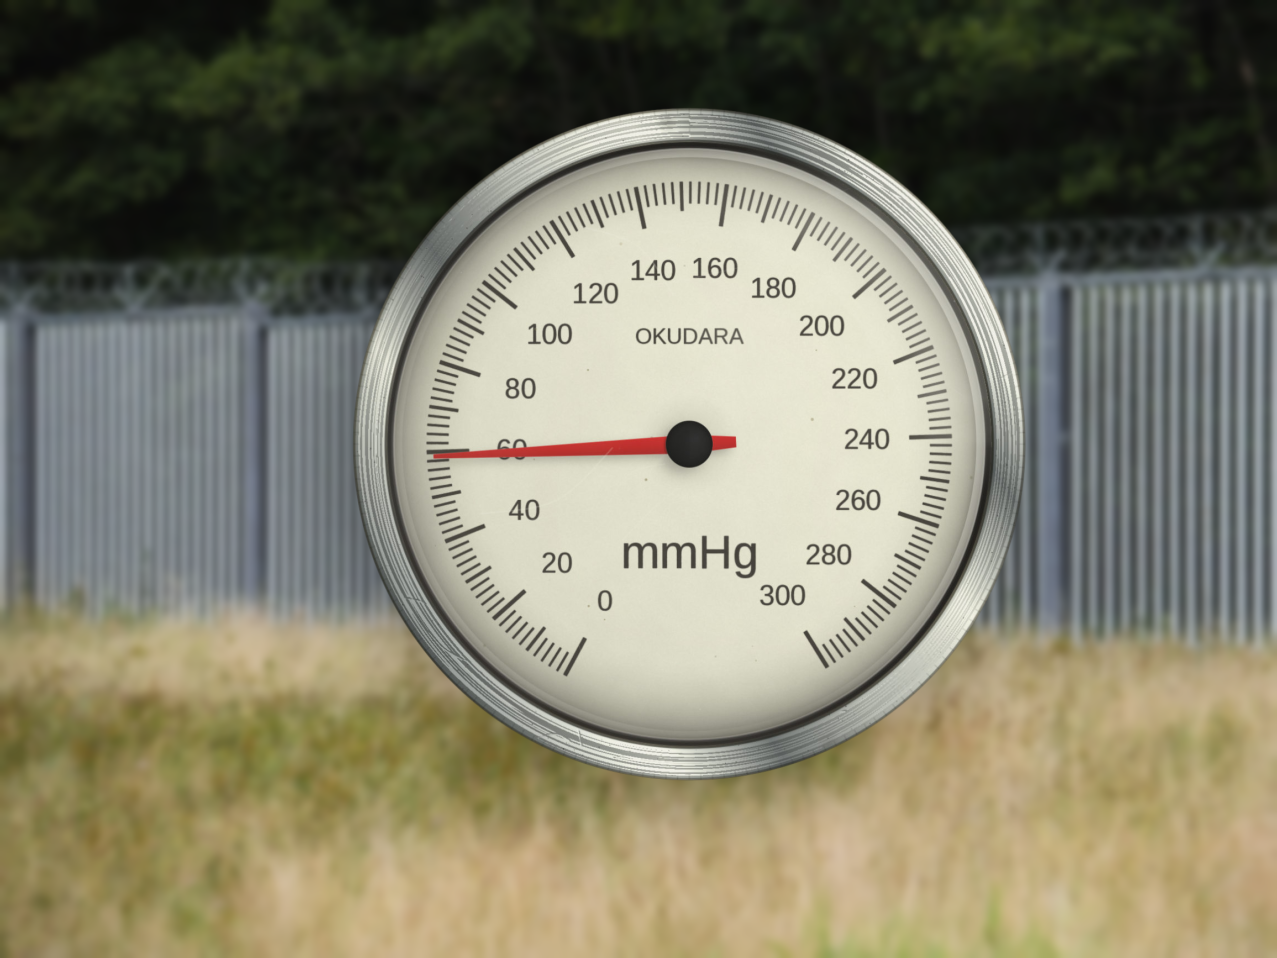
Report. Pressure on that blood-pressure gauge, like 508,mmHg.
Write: 59,mmHg
